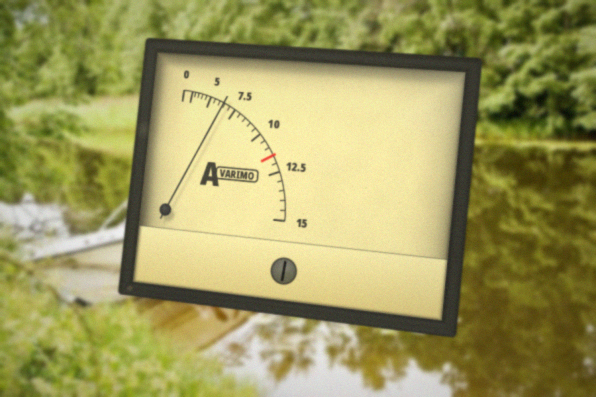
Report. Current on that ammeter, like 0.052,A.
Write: 6.5,A
